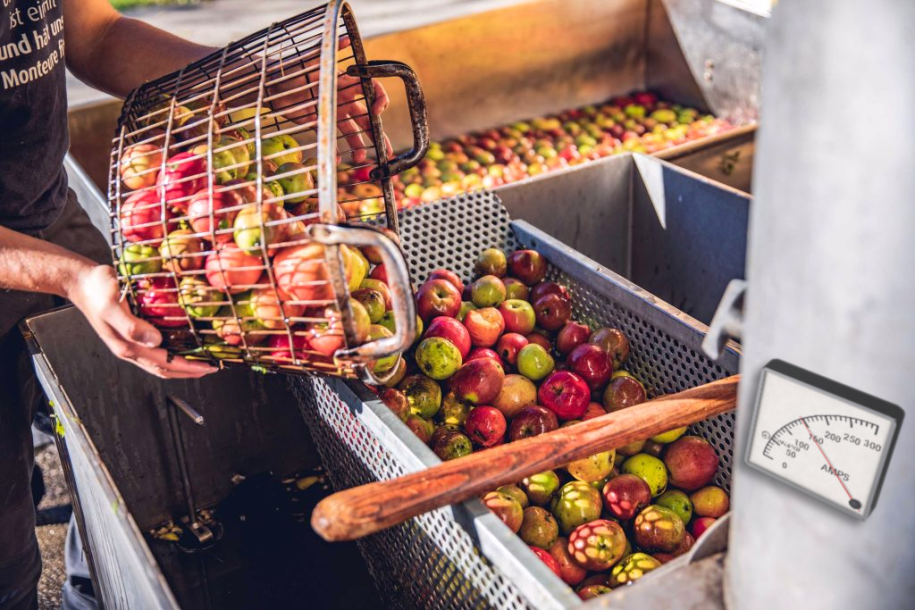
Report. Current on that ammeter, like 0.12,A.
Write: 150,A
